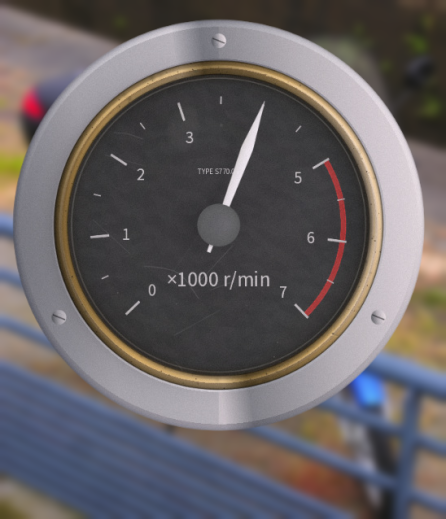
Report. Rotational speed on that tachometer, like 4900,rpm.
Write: 4000,rpm
